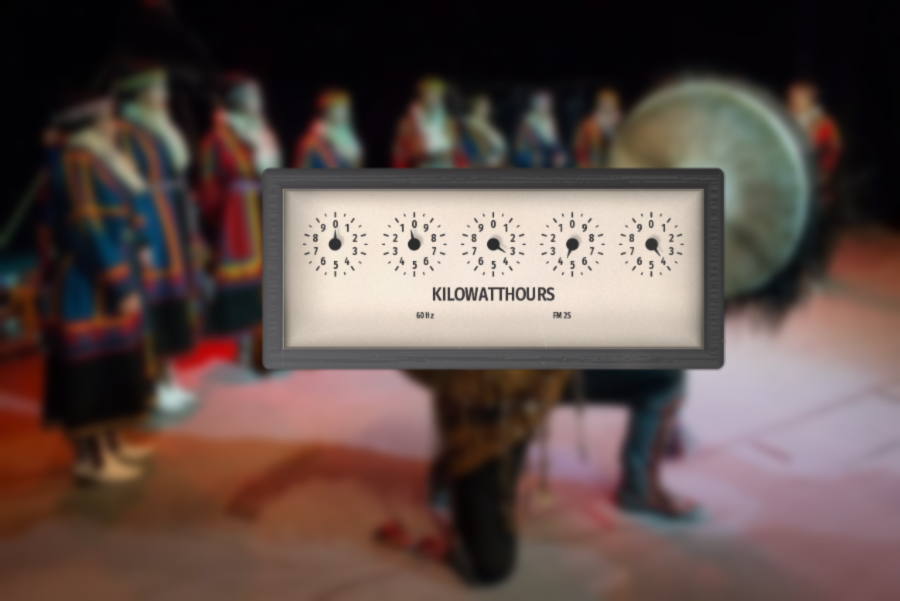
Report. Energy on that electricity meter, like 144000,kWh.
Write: 344,kWh
